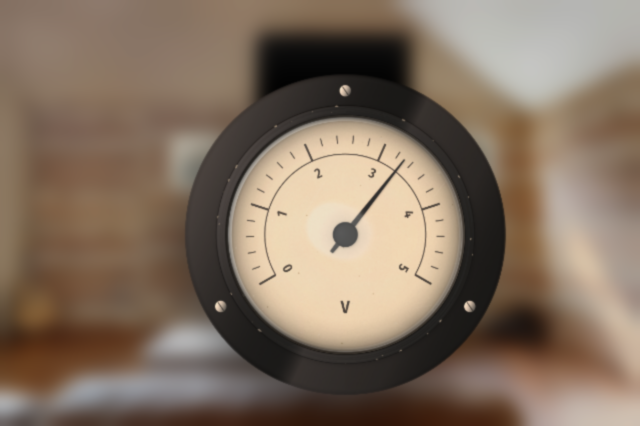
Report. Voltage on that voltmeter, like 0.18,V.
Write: 3.3,V
